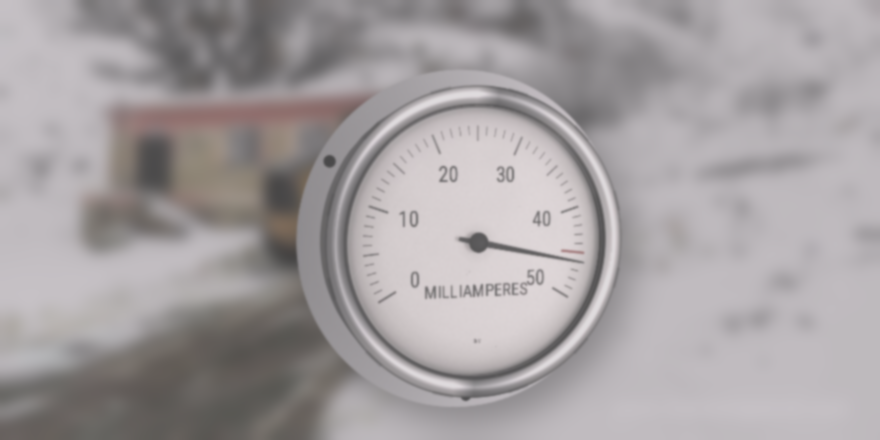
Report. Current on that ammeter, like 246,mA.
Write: 46,mA
